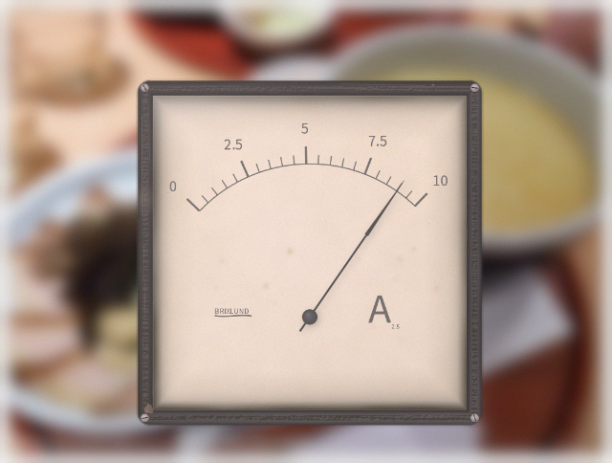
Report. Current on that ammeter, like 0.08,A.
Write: 9,A
